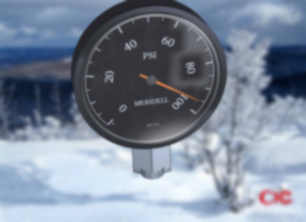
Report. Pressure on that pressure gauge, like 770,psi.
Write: 95,psi
